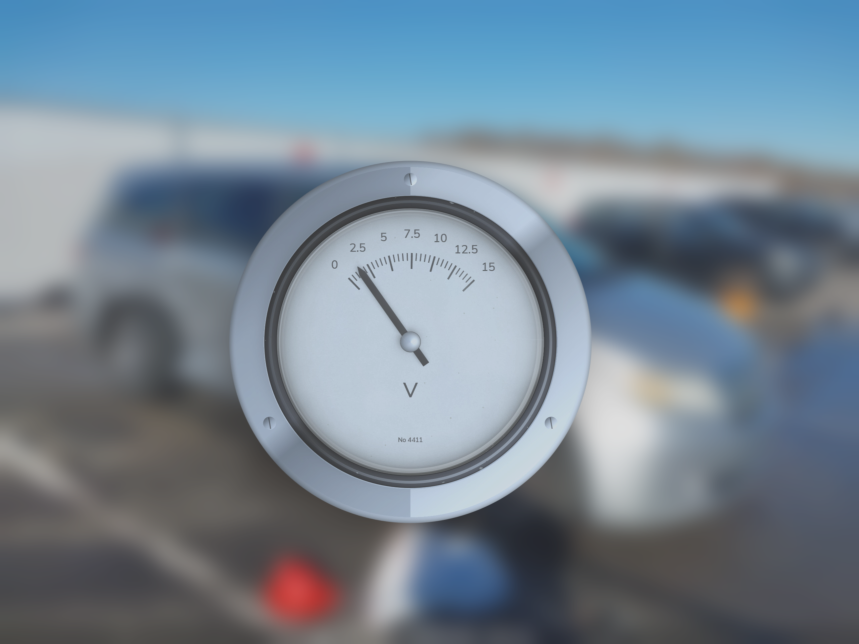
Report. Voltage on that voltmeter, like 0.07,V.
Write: 1.5,V
